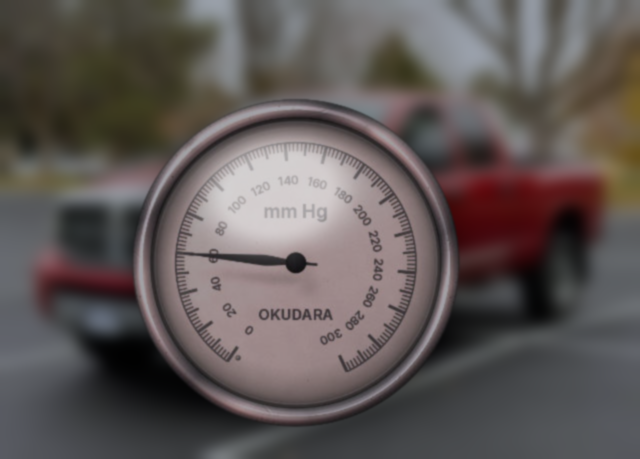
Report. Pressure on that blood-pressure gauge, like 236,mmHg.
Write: 60,mmHg
